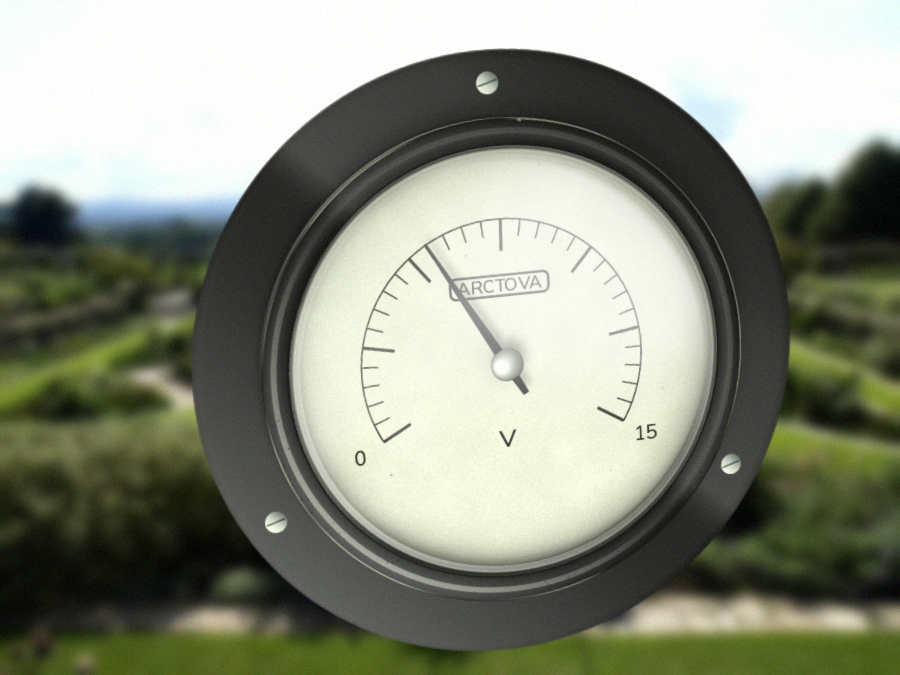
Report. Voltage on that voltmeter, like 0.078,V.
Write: 5.5,V
